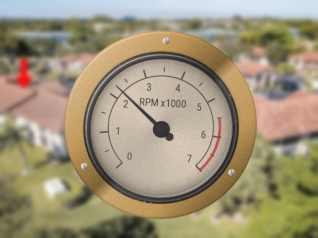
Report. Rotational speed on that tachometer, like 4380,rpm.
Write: 2250,rpm
